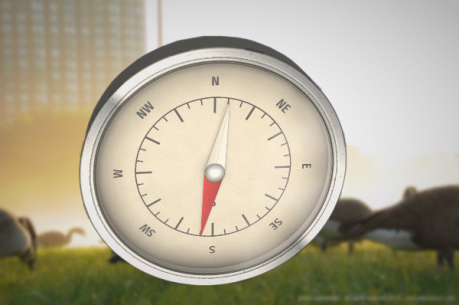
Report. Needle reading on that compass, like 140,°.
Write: 190,°
